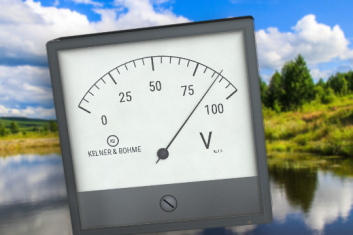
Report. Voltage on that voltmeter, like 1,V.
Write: 87.5,V
